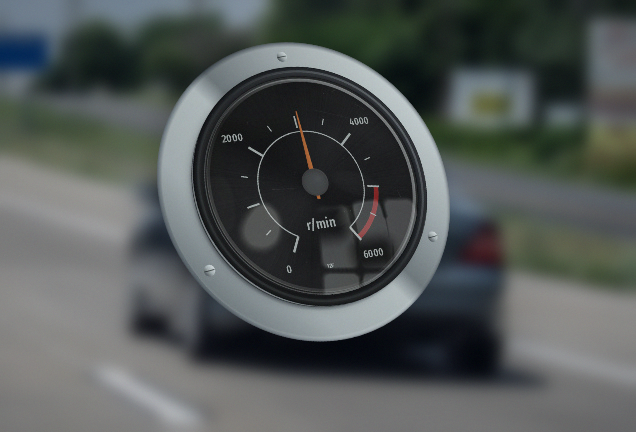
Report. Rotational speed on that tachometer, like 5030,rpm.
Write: 3000,rpm
